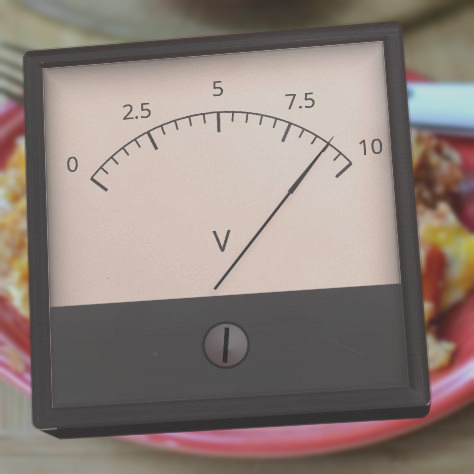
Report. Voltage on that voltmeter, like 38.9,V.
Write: 9,V
